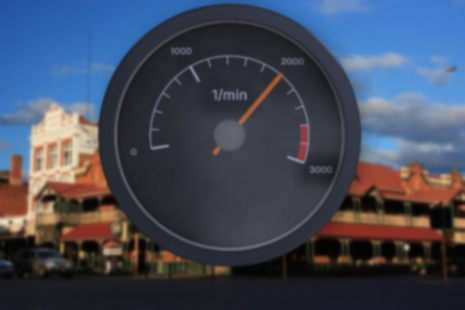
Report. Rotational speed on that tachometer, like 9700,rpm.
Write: 2000,rpm
